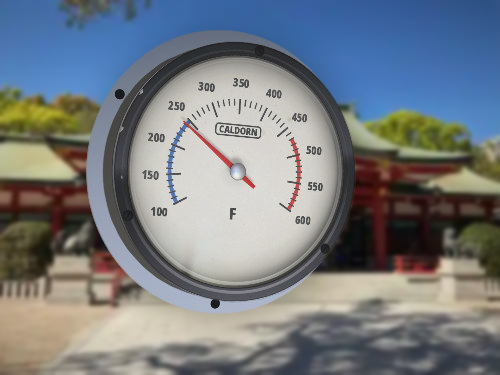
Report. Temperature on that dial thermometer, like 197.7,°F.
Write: 240,°F
